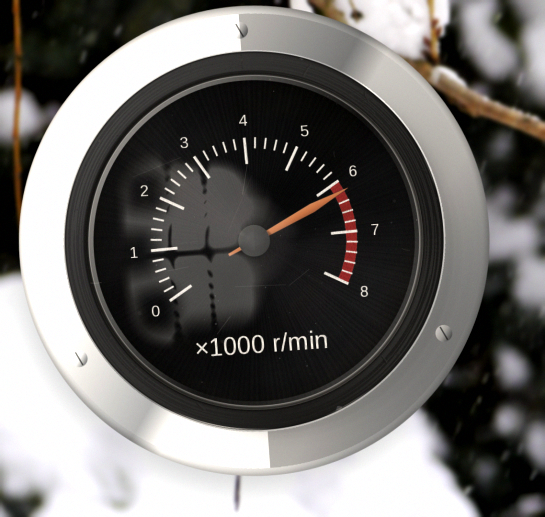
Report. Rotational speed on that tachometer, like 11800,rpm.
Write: 6200,rpm
